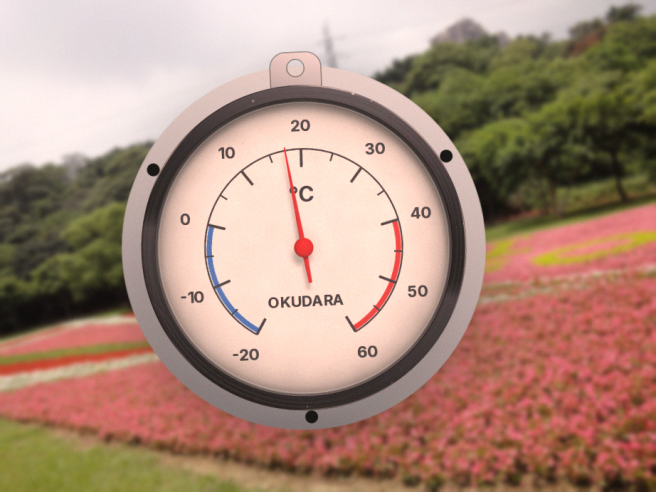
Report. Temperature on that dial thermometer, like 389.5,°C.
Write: 17.5,°C
